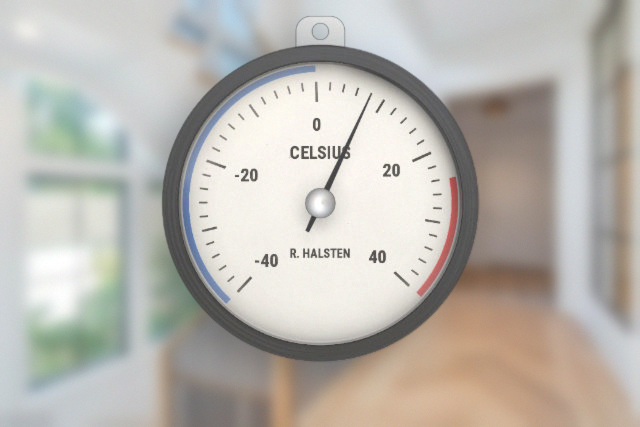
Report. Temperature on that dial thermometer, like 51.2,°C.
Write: 8,°C
